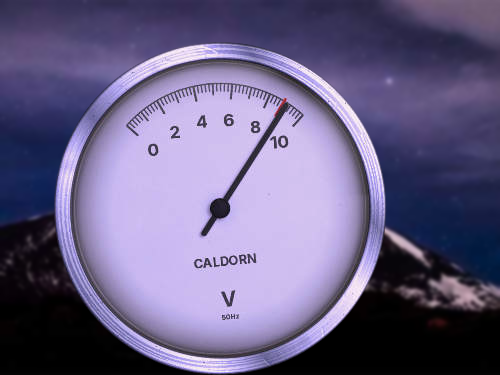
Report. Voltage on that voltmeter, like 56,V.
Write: 9,V
